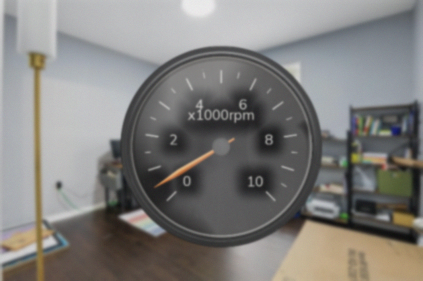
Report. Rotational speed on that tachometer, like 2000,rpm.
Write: 500,rpm
